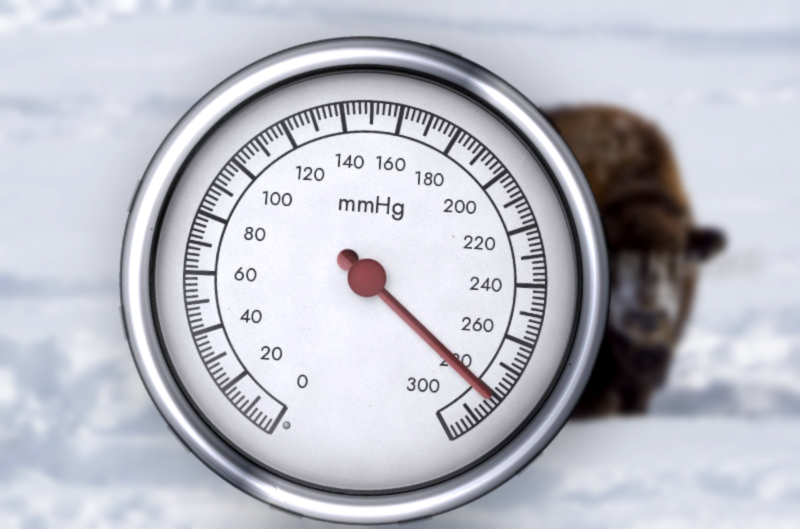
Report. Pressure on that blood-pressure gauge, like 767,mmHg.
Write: 282,mmHg
